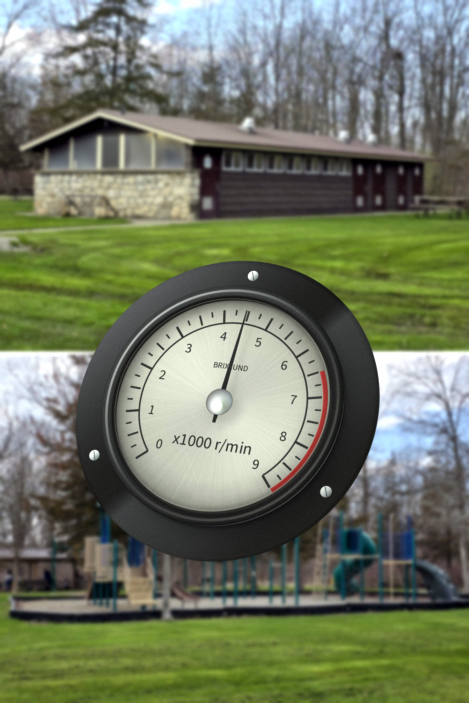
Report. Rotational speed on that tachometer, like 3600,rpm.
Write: 4500,rpm
